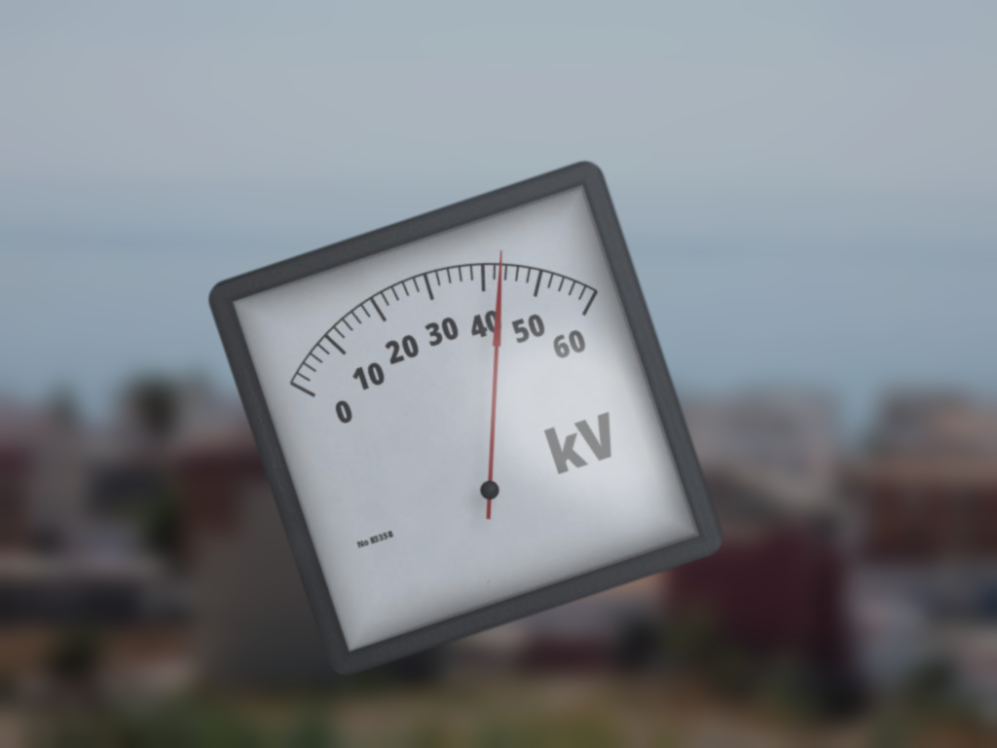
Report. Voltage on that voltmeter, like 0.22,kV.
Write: 43,kV
